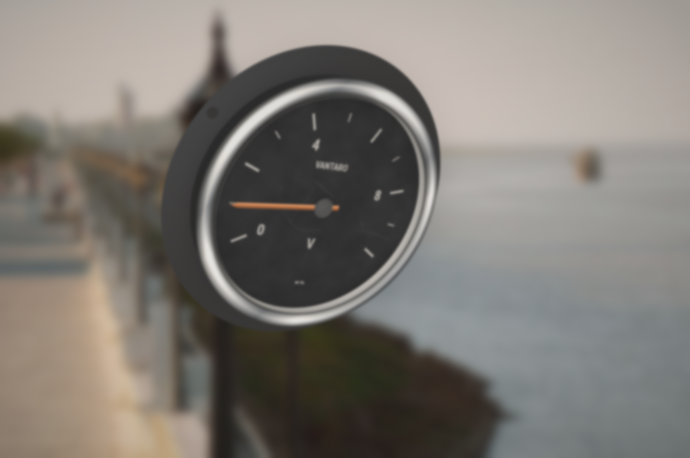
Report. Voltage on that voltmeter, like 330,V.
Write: 1,V
